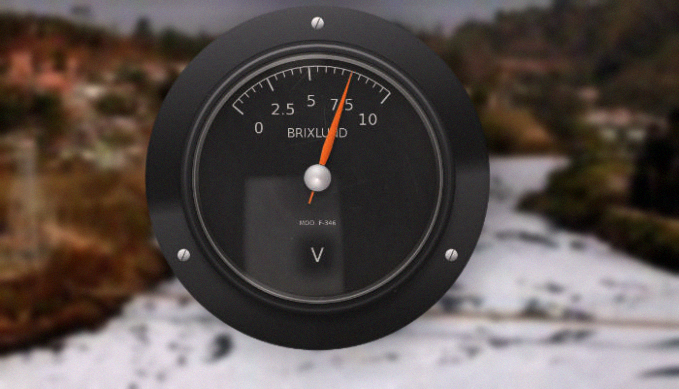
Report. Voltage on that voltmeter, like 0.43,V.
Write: 7.5,V
